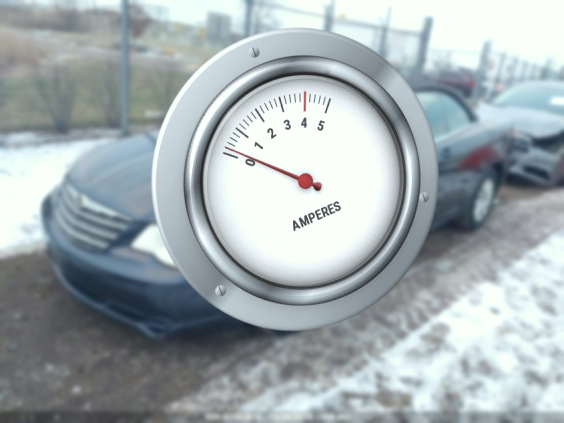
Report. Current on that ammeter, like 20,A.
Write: 0.2,A
